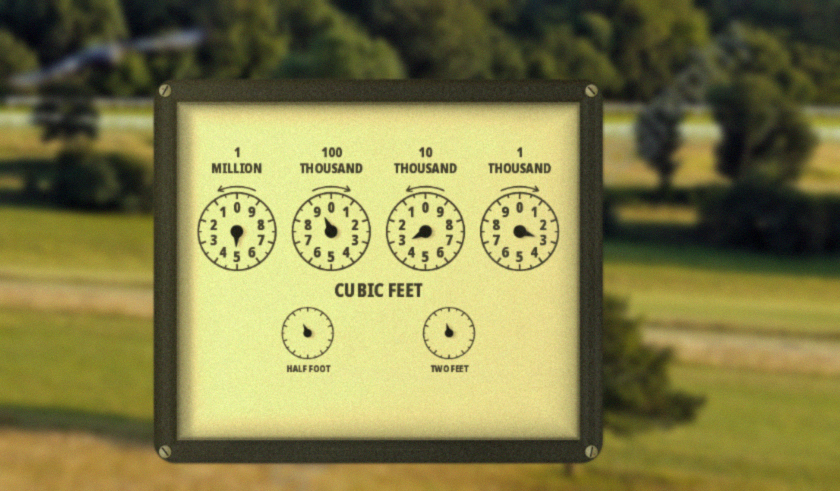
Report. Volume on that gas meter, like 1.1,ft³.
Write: 493300,ft³
